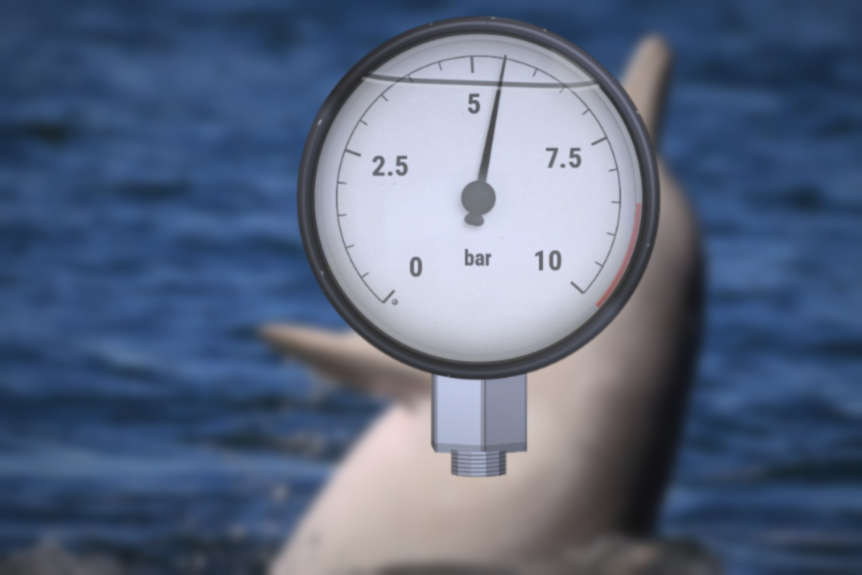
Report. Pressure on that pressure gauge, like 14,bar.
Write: 5.5,bar
